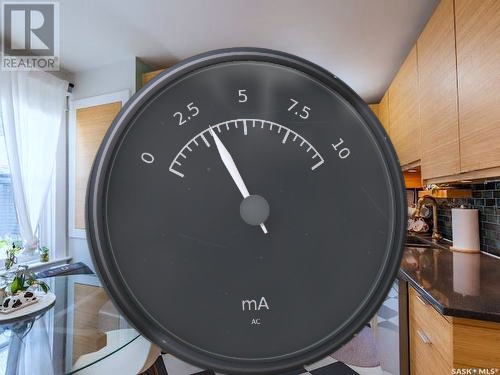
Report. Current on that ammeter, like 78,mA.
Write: 3,mA
